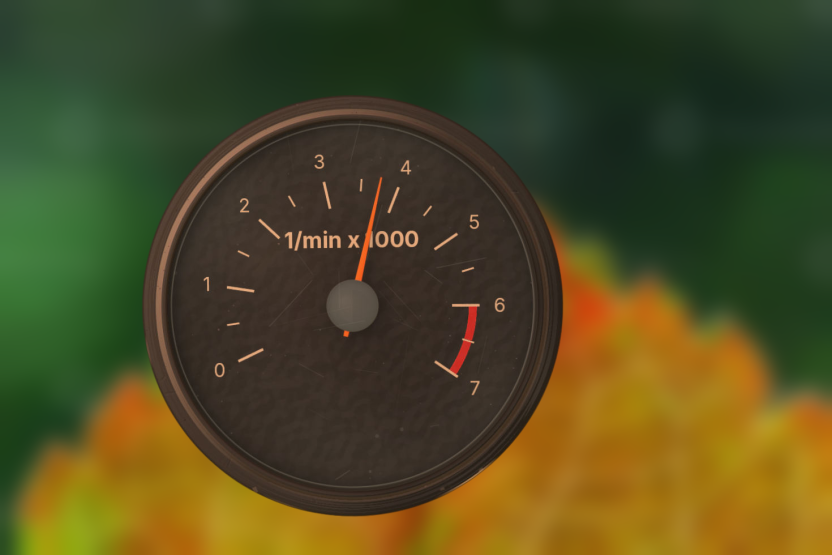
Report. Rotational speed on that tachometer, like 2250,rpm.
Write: 3750,rpm
